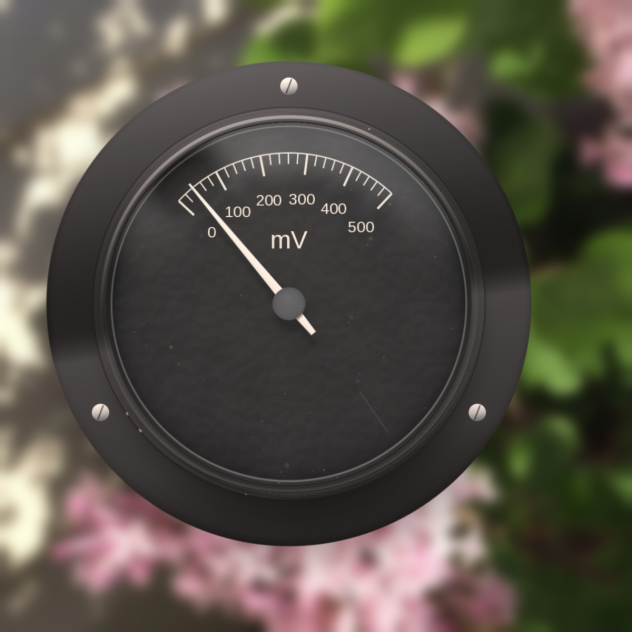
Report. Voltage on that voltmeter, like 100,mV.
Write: 40,mV
